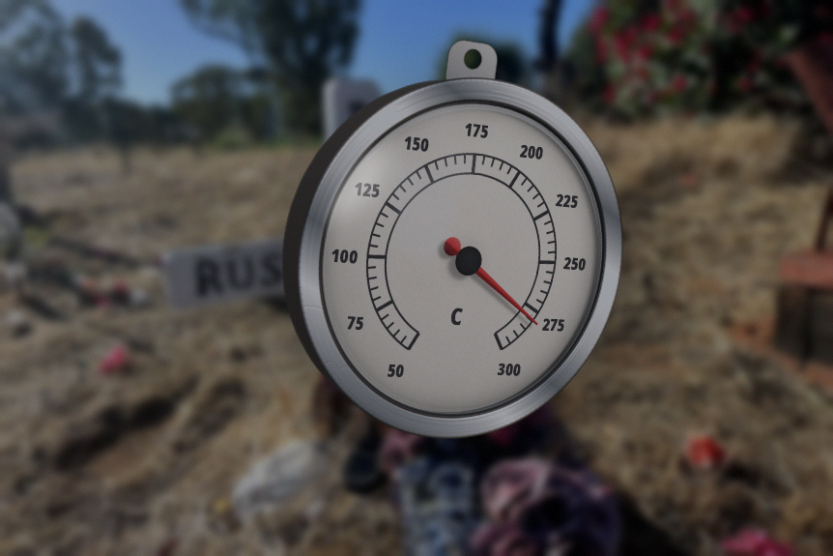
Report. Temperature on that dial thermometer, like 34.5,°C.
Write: 280,°C
